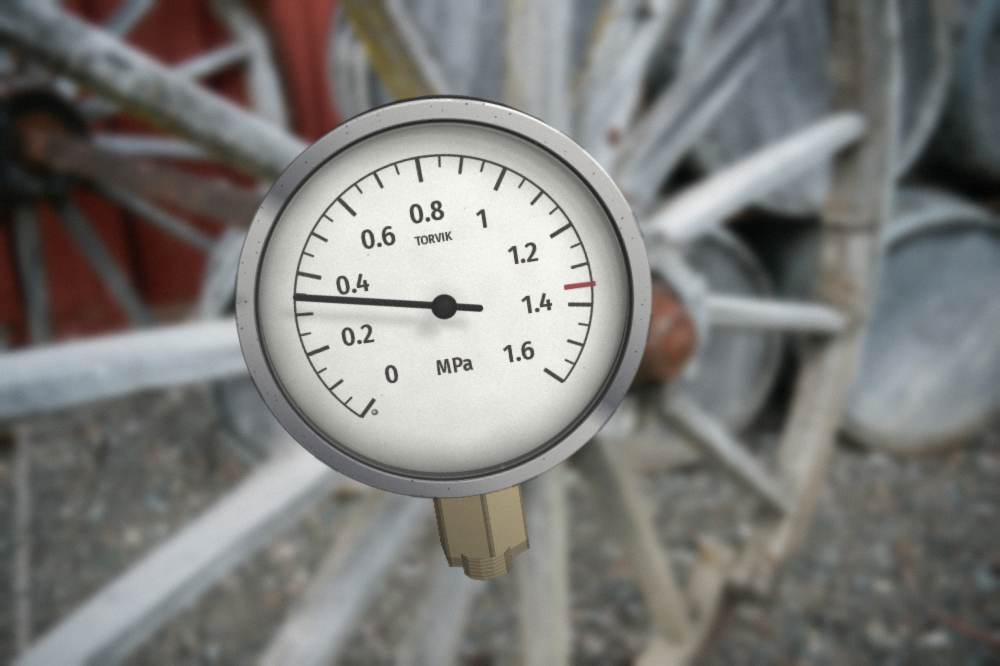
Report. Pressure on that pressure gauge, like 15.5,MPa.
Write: 0.35,MPa
